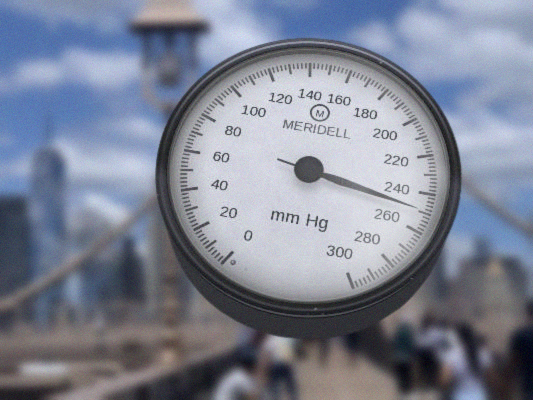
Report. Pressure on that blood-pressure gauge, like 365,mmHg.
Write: 250,mmHg
